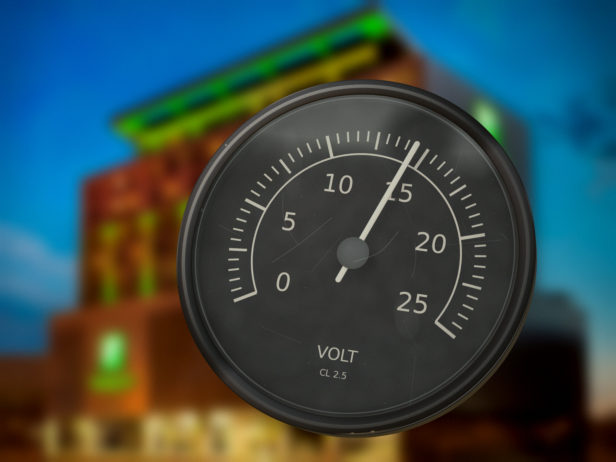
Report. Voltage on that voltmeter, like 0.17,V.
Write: 14.5,V
